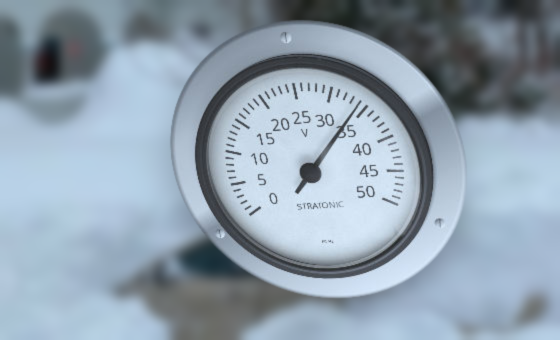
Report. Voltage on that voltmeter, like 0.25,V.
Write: 34,V
